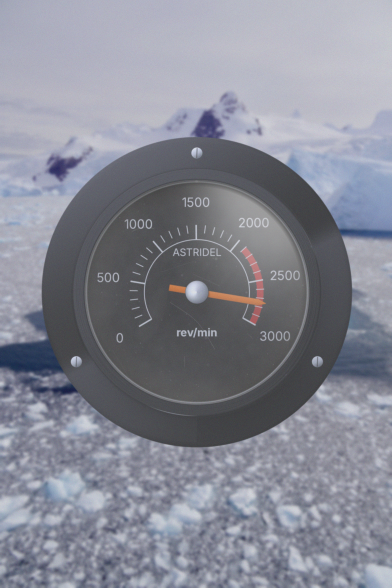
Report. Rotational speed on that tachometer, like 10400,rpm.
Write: 2750,rpm
